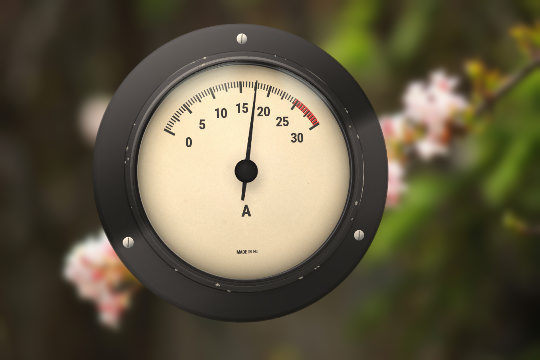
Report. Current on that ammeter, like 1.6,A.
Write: 17.5,A
